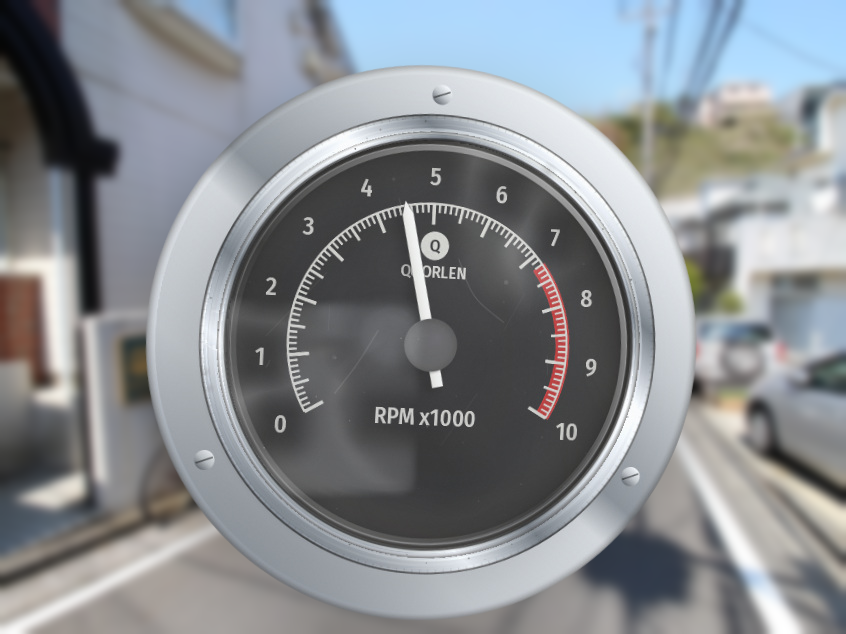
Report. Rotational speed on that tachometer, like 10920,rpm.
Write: 4500,rpm
